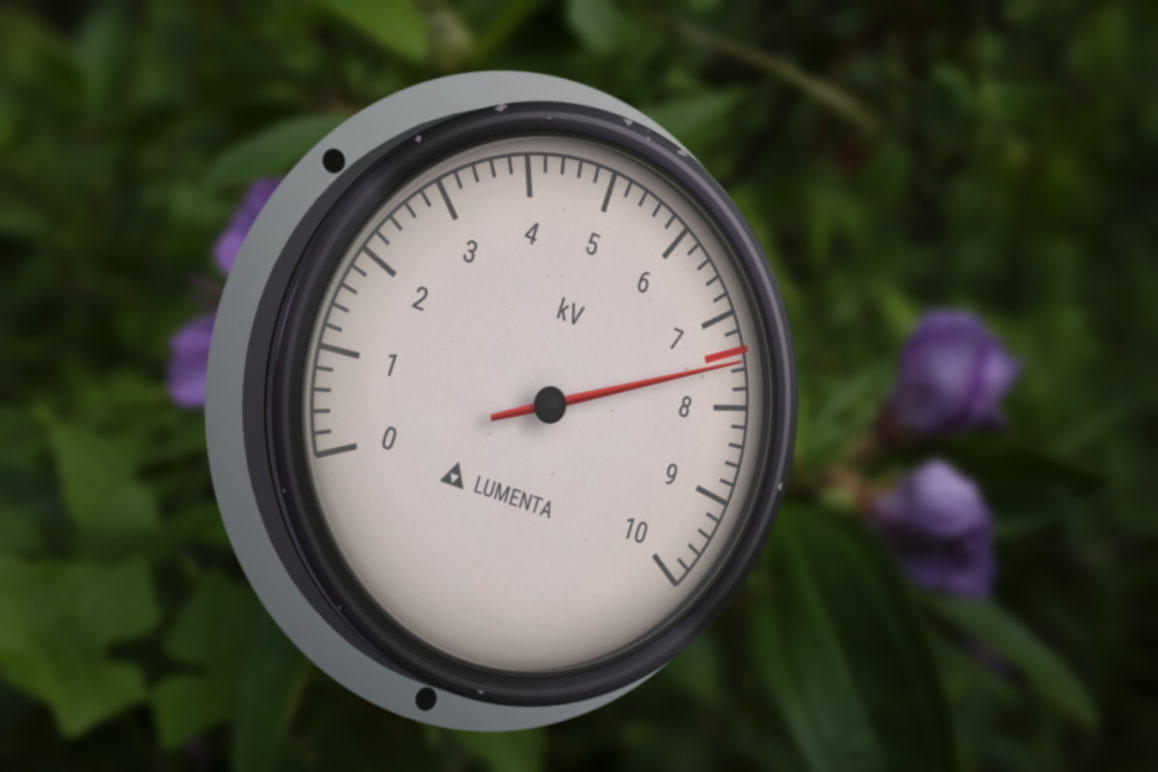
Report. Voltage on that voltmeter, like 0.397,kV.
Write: 7.5,kV
